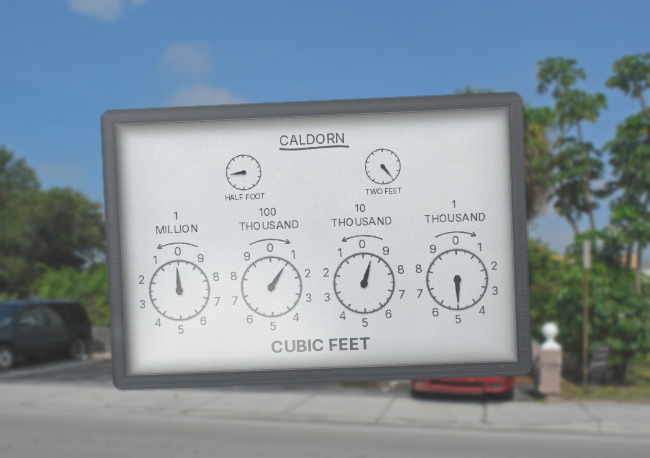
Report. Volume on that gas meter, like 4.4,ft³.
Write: 9500,ft³
